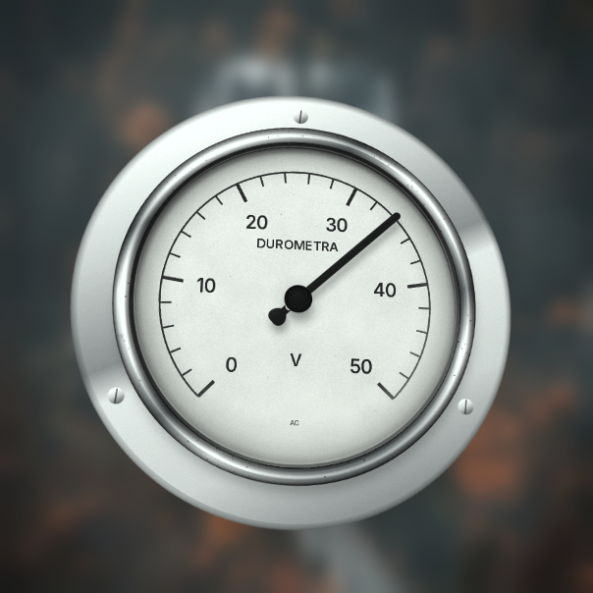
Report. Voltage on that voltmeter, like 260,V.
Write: 34,V
